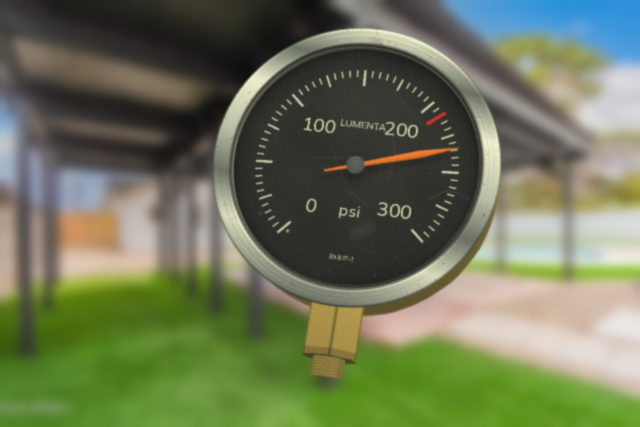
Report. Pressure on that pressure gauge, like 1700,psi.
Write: 235,psi
